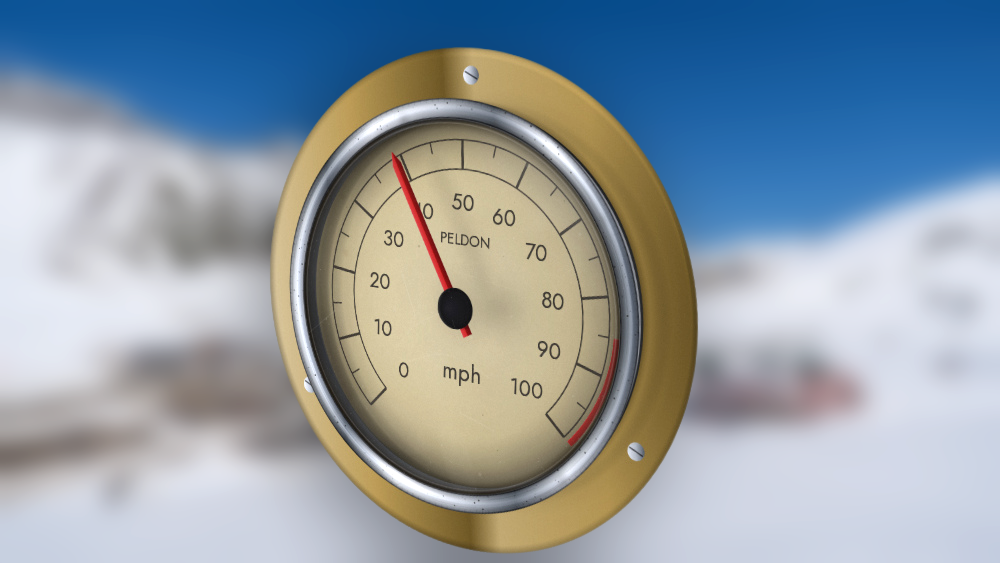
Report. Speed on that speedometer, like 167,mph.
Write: 40,mph
